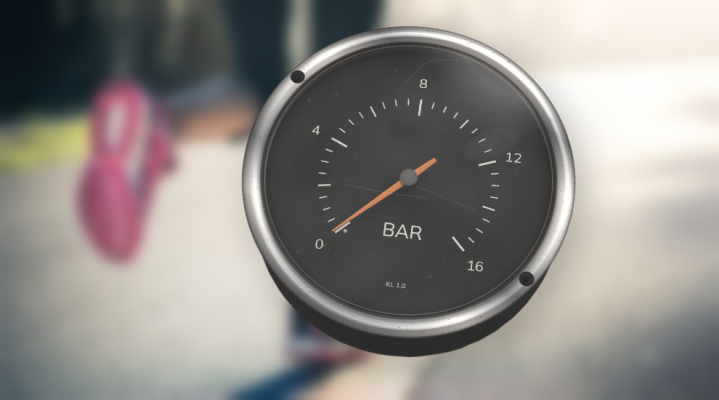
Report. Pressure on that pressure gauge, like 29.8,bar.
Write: 0,bar
